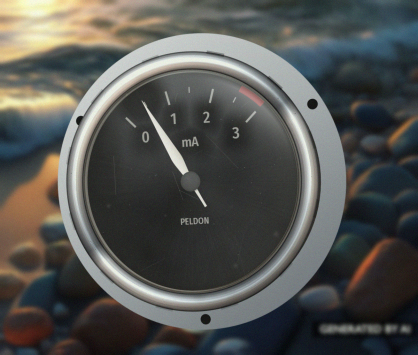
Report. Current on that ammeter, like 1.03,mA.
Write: 0.5,mA
